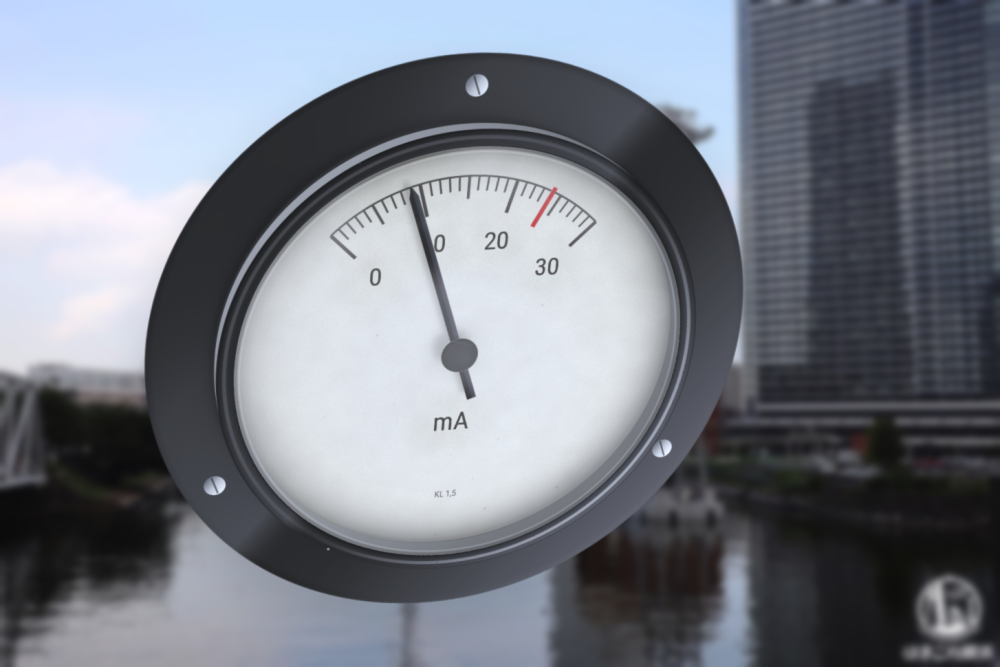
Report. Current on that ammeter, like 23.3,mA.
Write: 9,mA
